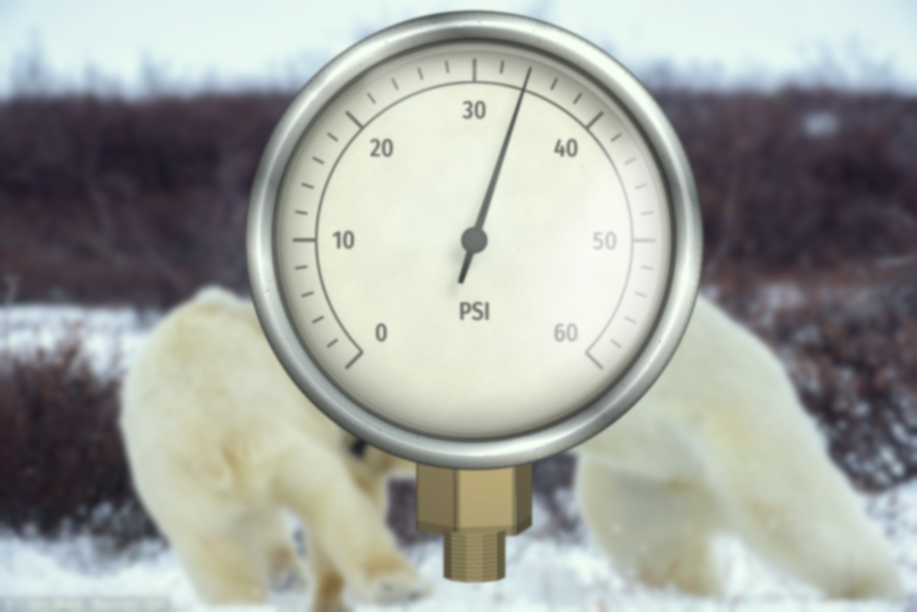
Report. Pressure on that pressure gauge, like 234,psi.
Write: 34,psi
